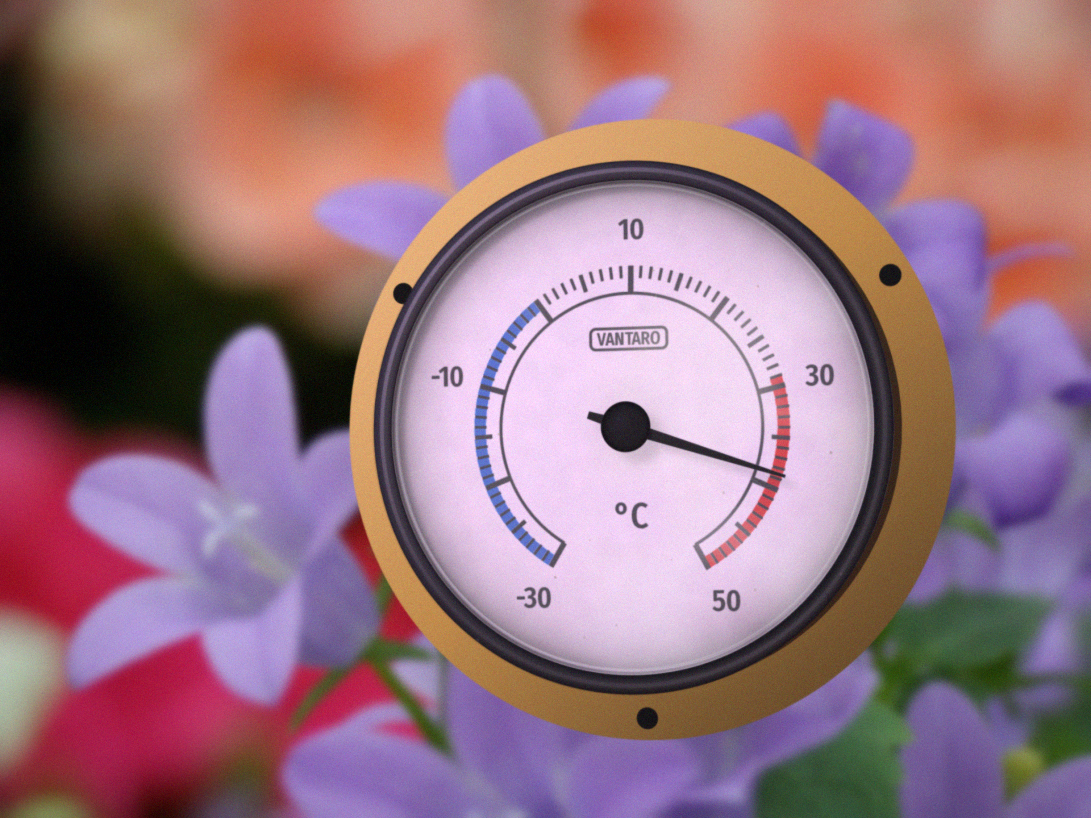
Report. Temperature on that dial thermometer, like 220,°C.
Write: 38.5,°C
